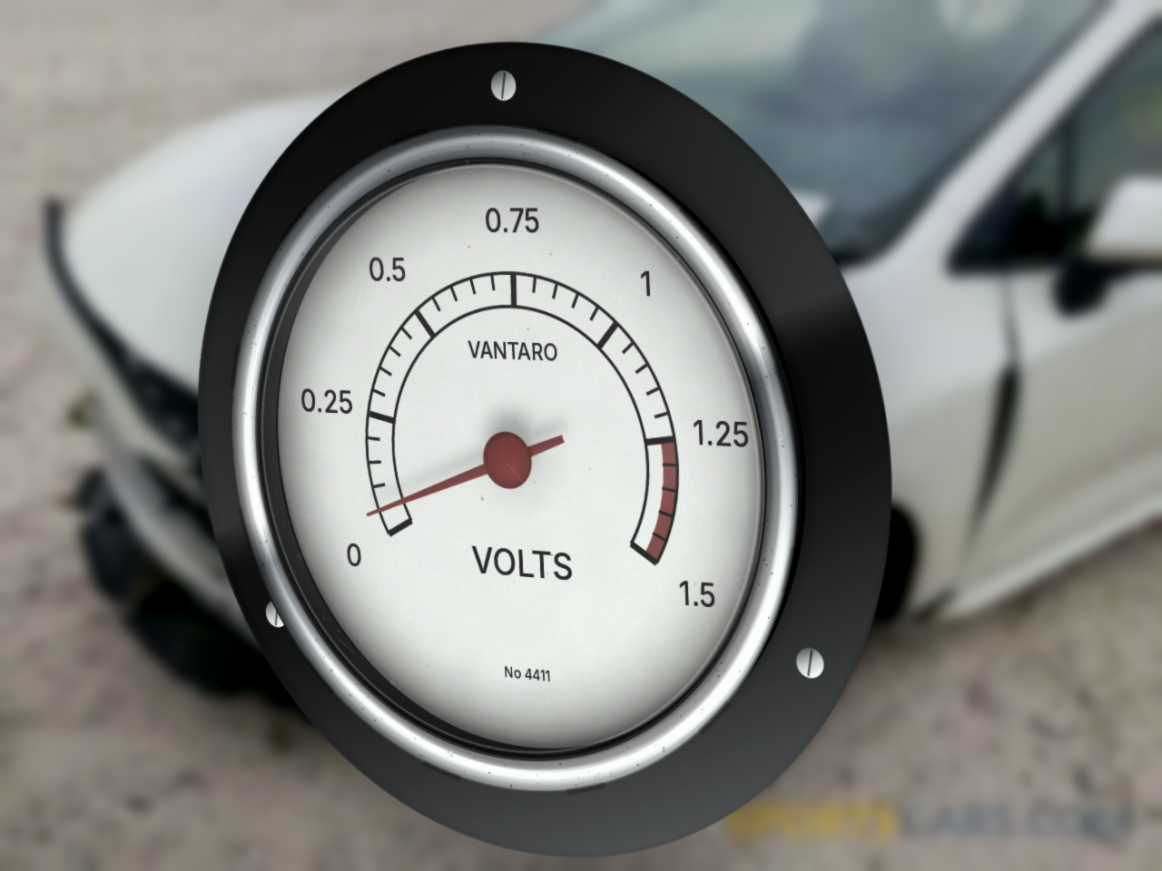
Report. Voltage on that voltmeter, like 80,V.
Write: 0.05,V
